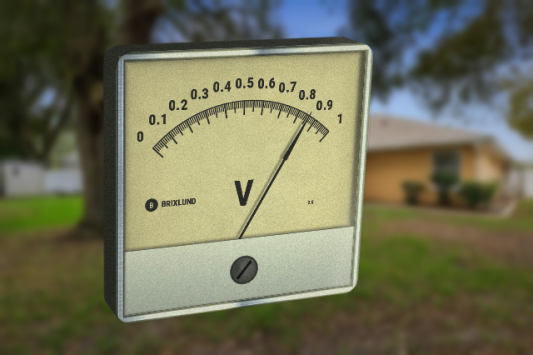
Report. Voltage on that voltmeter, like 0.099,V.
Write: 0.85,V
